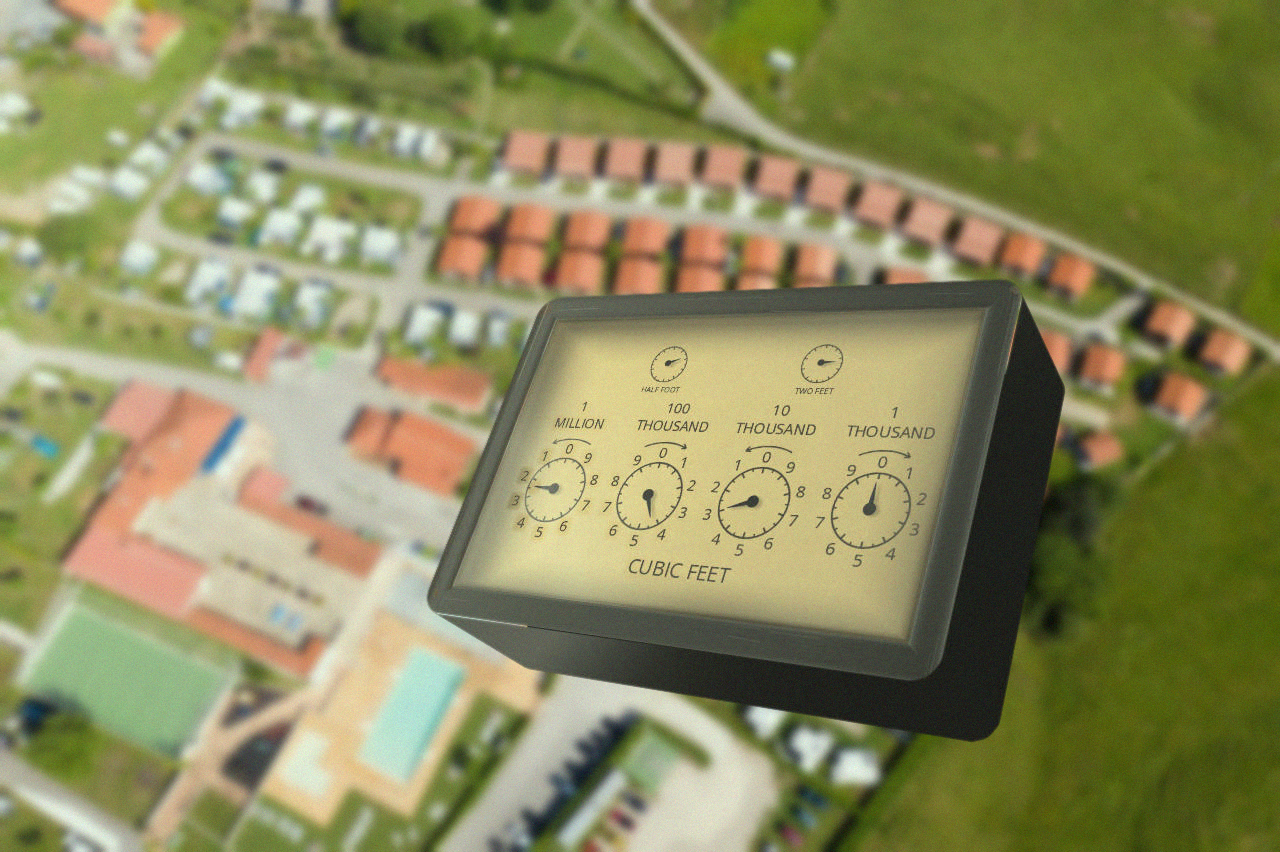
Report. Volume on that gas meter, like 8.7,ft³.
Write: 243000,ft³
